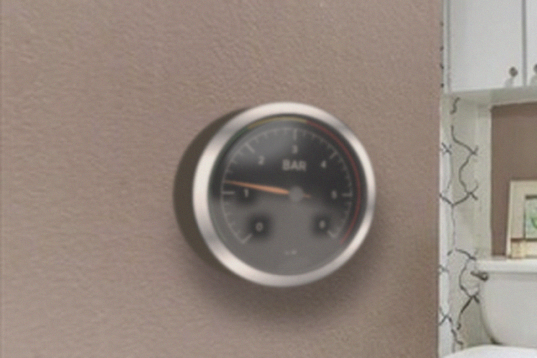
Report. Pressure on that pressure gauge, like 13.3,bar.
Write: 1.2,bar
